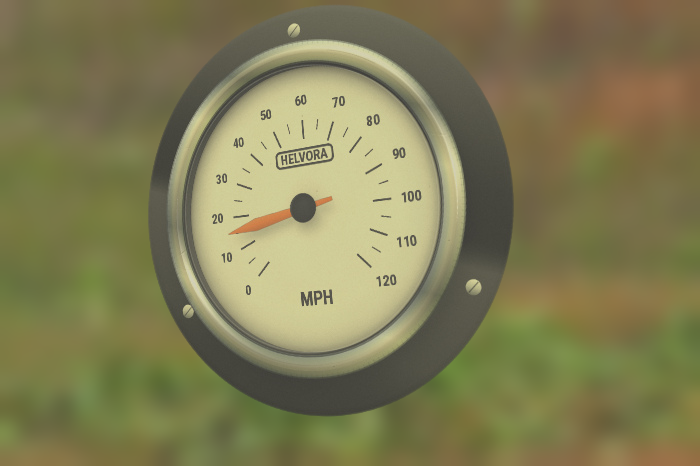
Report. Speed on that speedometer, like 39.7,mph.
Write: 15,mph
